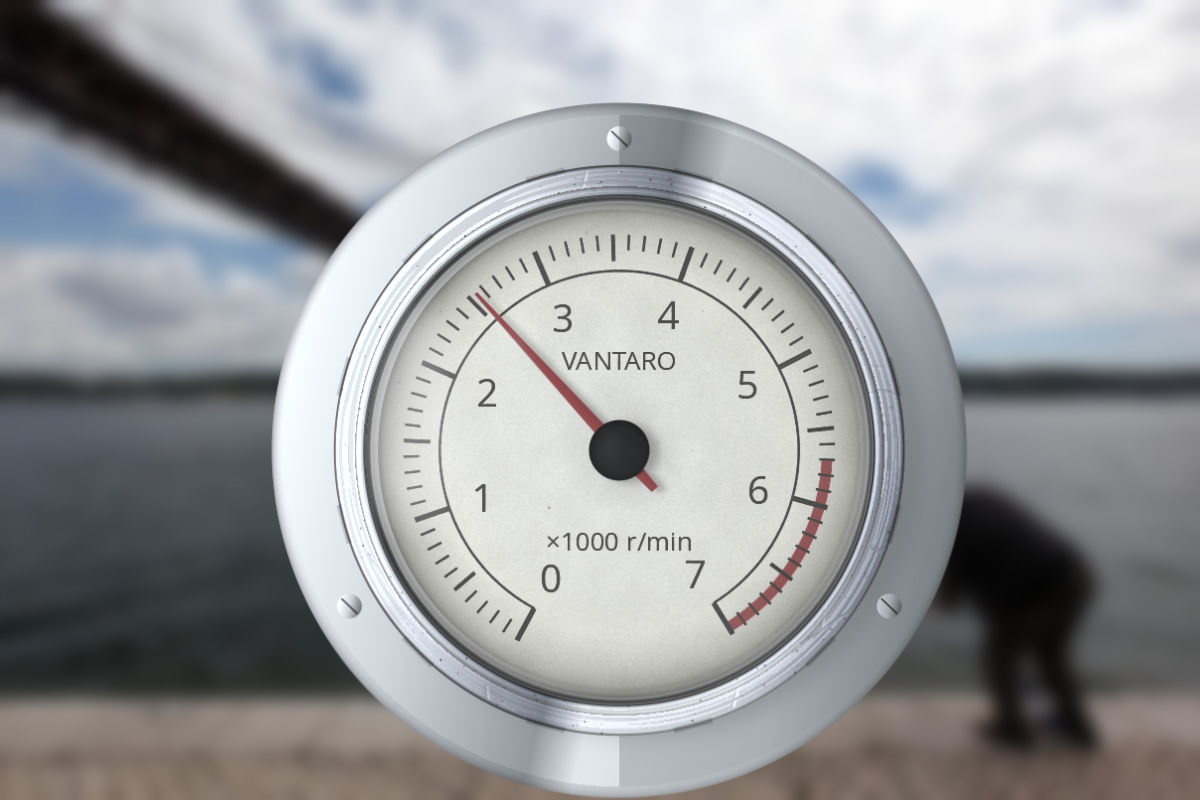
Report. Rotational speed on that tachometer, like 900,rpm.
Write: 2550,rpm
